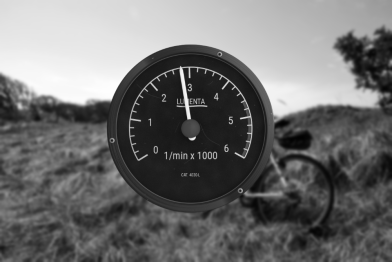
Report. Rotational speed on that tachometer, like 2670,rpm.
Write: 2800,rpm
